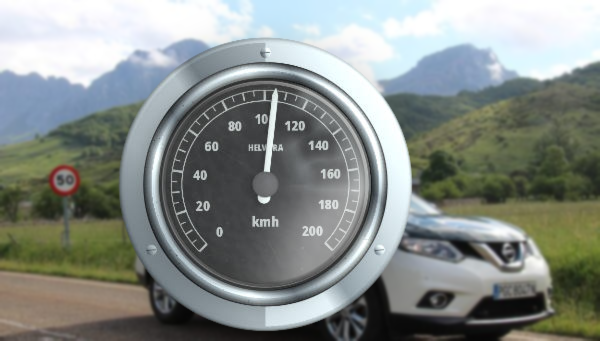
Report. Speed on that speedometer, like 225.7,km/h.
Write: 105,km/h
